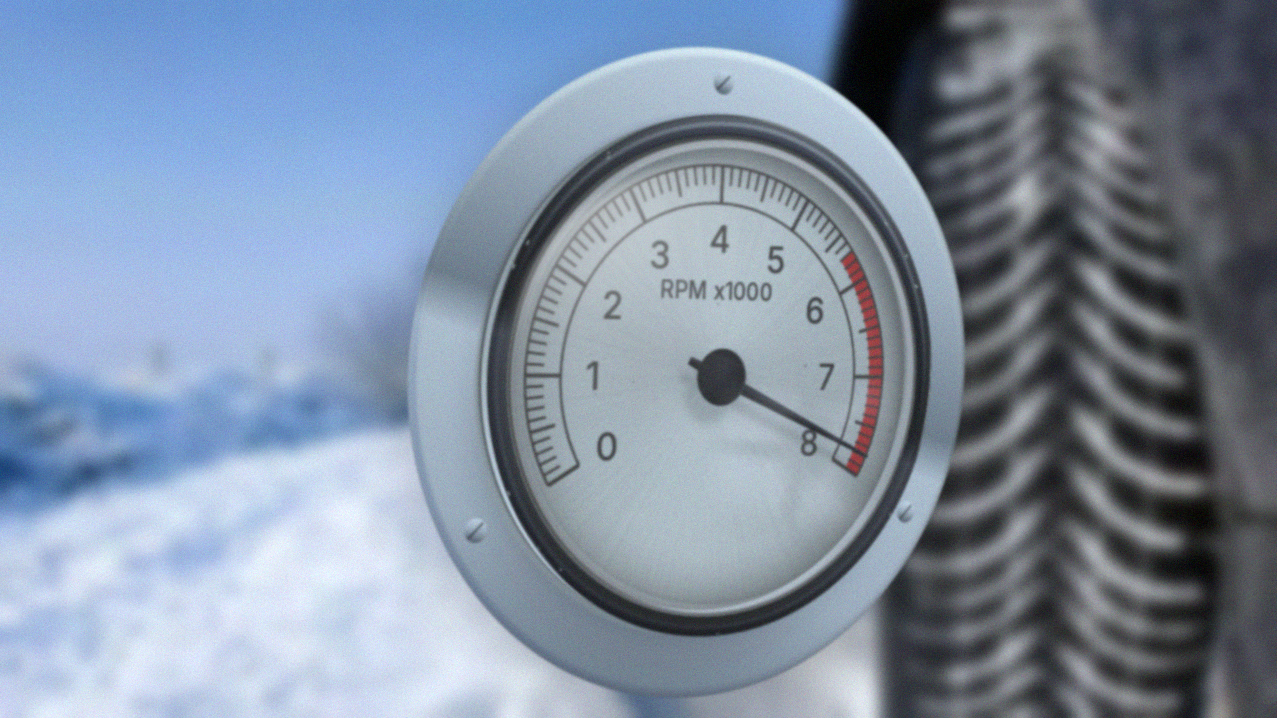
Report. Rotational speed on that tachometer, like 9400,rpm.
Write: 7800,rpm
